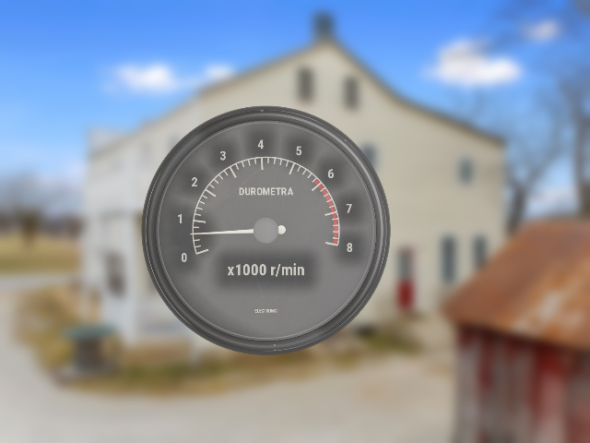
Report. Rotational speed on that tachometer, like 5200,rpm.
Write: 600,rpm
